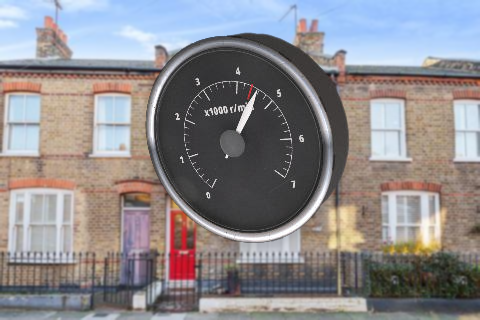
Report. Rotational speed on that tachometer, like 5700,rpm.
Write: 4600,rpm
